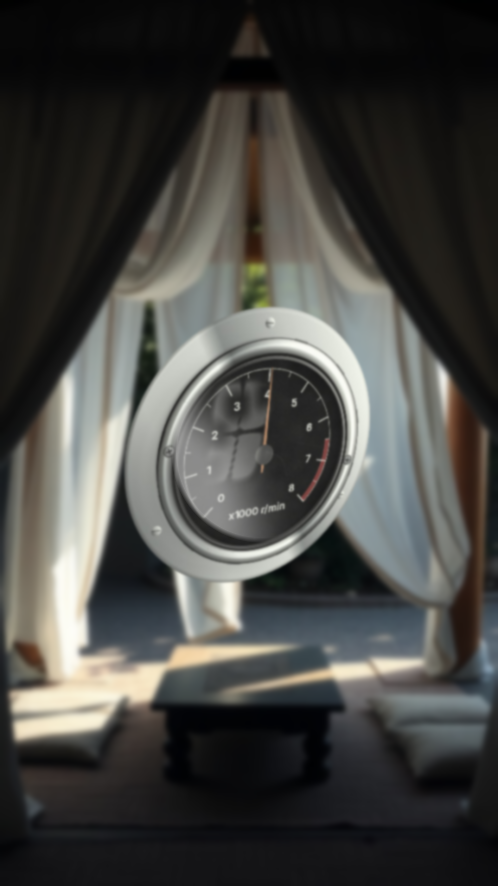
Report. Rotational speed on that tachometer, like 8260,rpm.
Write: 4000,rpm
